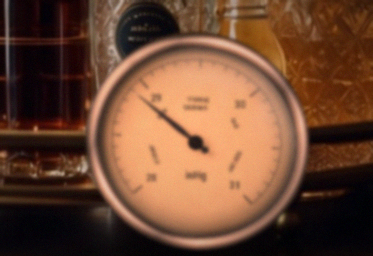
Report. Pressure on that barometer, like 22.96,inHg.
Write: 28.9,inHg
